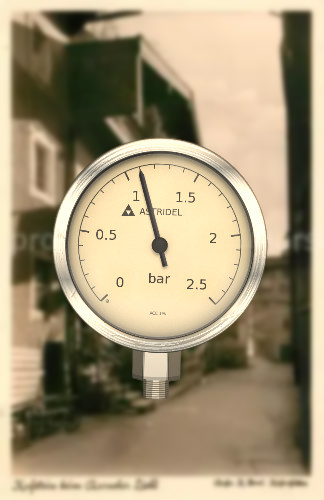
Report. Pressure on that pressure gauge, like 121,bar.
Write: 1.1,bar
